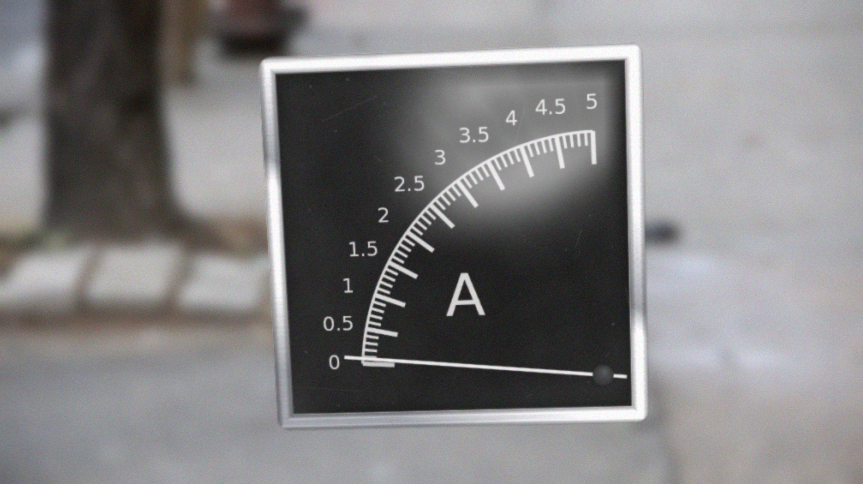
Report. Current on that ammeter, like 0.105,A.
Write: 0.1,A
